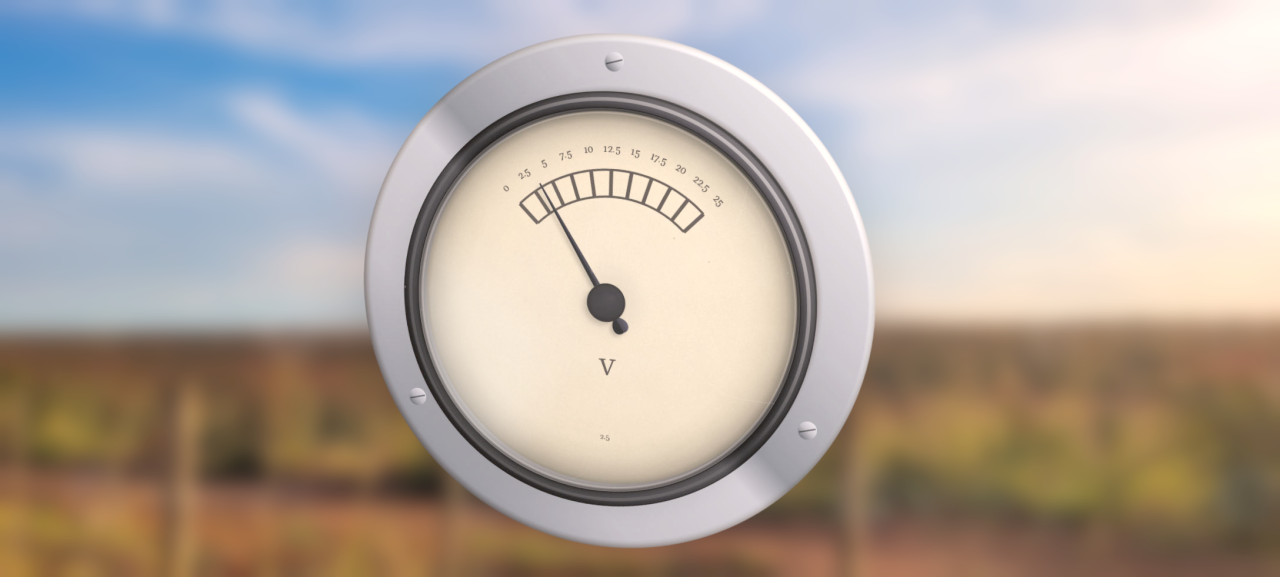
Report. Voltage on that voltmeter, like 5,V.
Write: 3.75,V
